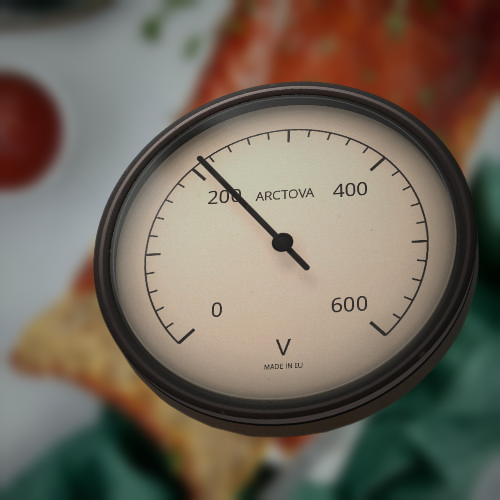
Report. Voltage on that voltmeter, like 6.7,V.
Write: 210,V
